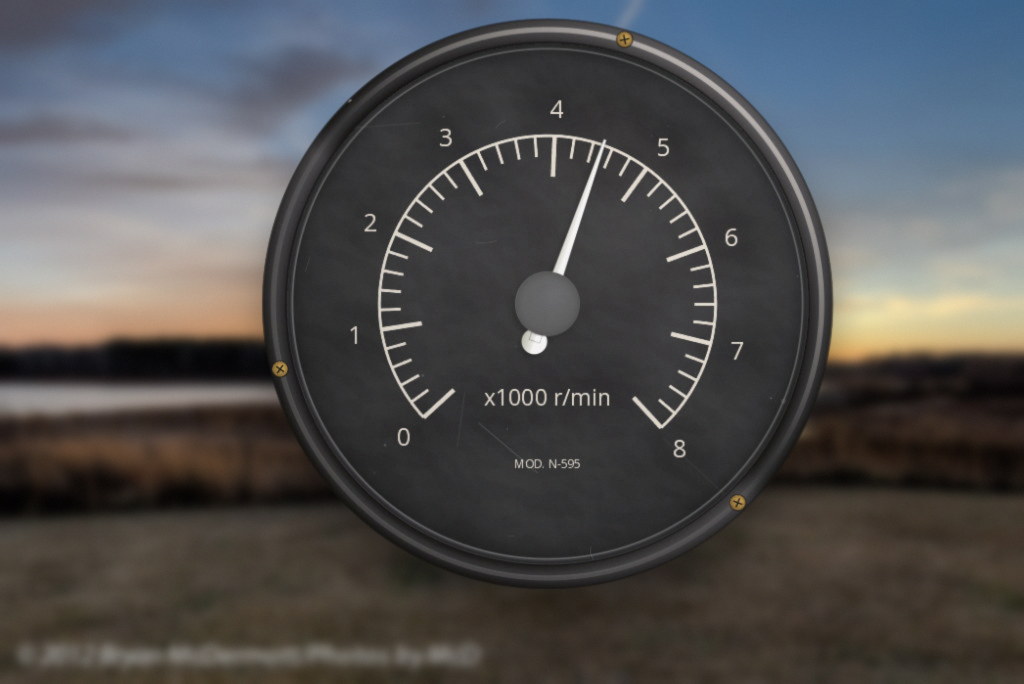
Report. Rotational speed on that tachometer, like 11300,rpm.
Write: 4500,rpm
